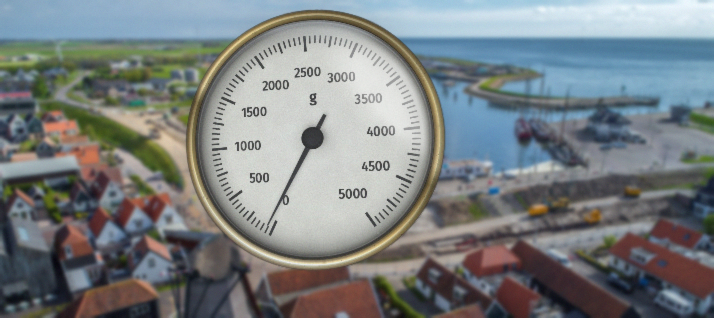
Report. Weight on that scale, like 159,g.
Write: 50,g
